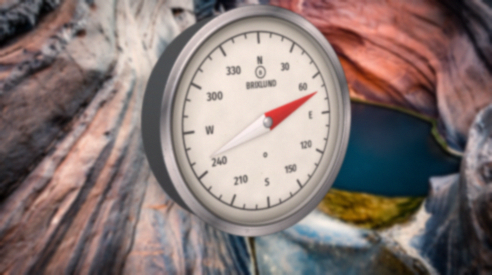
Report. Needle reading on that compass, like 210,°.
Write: 70,°
